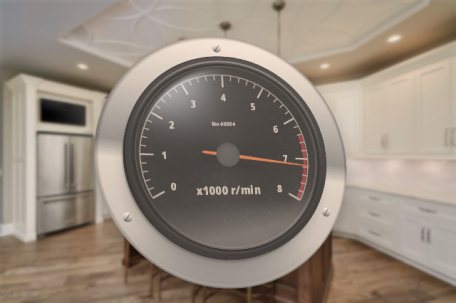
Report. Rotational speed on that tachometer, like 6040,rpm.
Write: 7200,rpm
